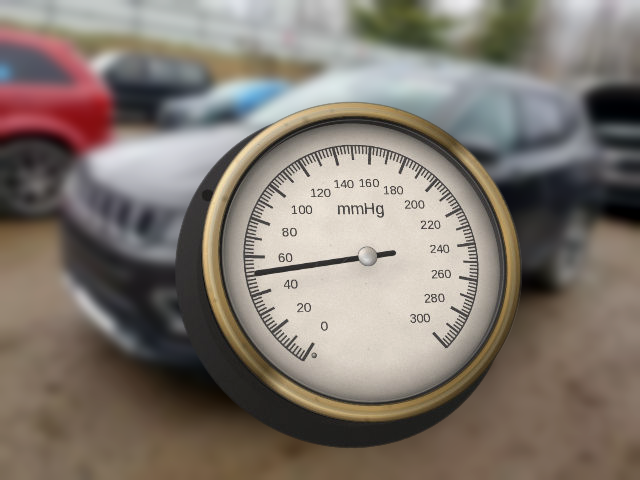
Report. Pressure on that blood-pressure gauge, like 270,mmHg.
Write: 50,mmHg
